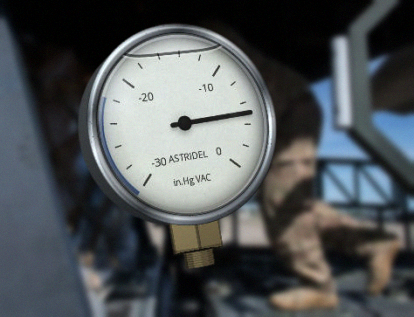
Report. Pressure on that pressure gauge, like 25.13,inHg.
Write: -5,inHg
